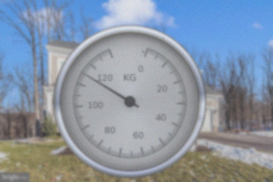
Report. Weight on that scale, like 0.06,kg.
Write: 115,kg
